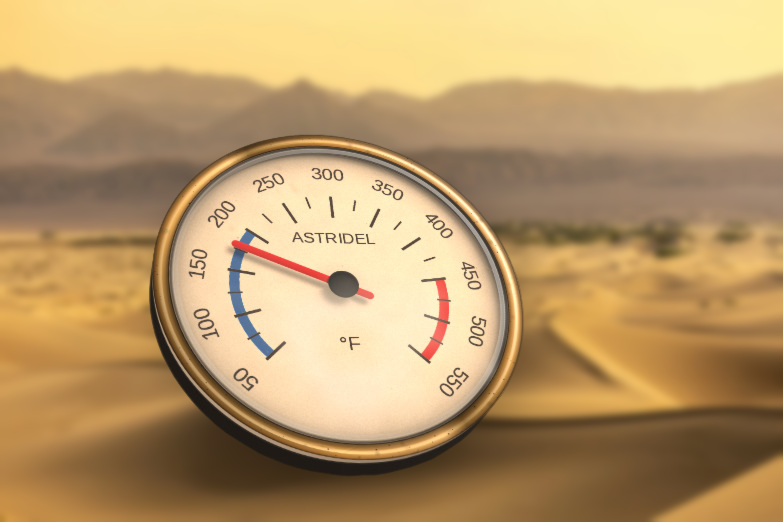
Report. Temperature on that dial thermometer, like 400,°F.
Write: 175,°F
